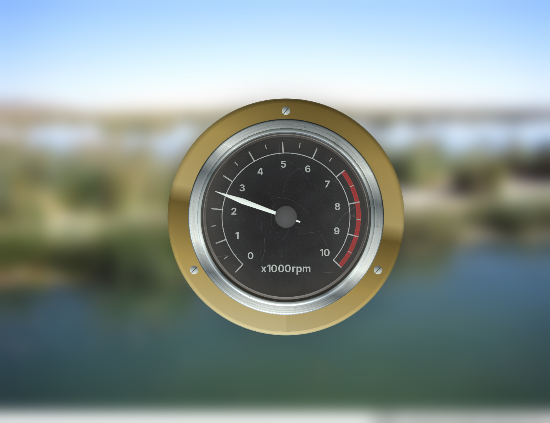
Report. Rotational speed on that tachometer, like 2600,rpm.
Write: 2500,rpm
